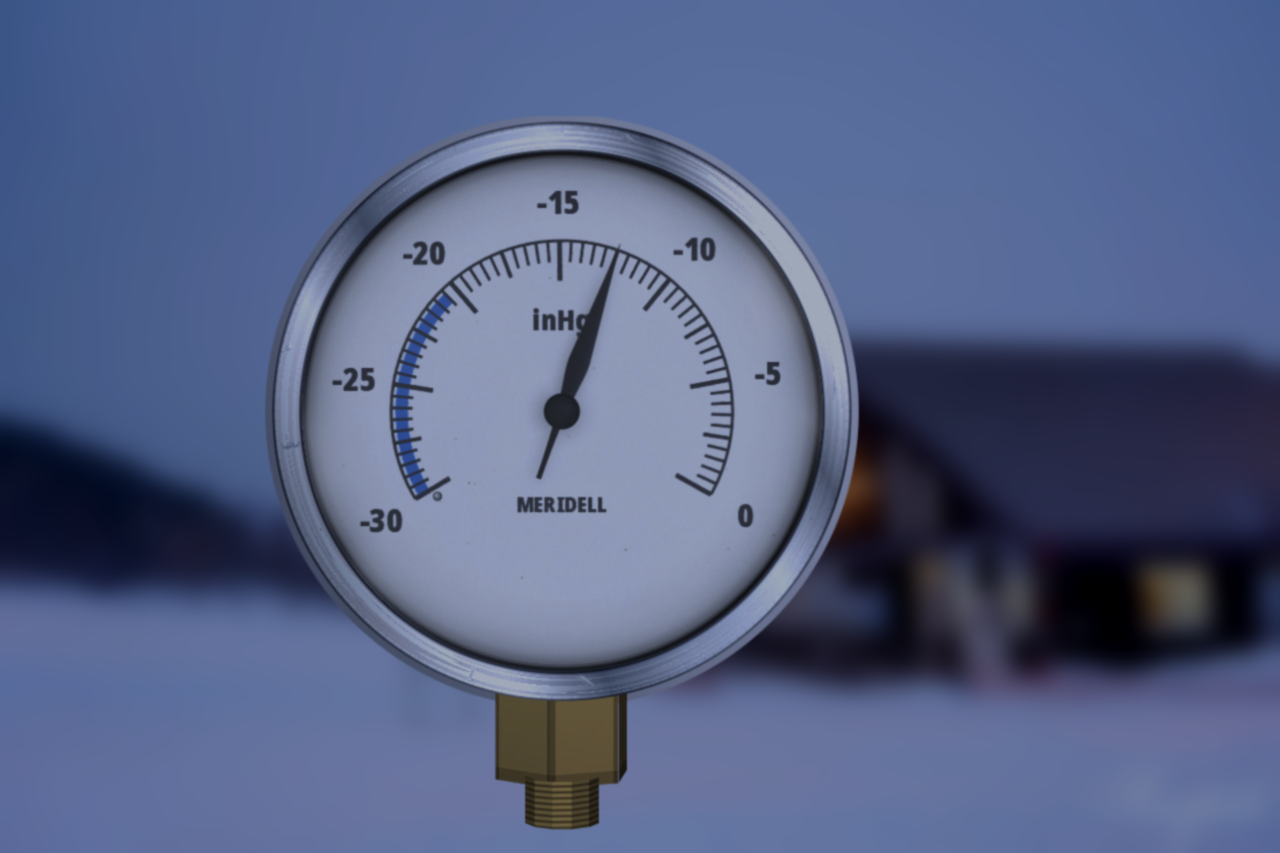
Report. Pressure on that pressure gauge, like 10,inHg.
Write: -12.5,inHg
